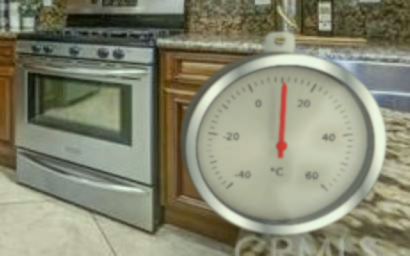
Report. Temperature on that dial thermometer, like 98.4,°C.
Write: 10,°C
